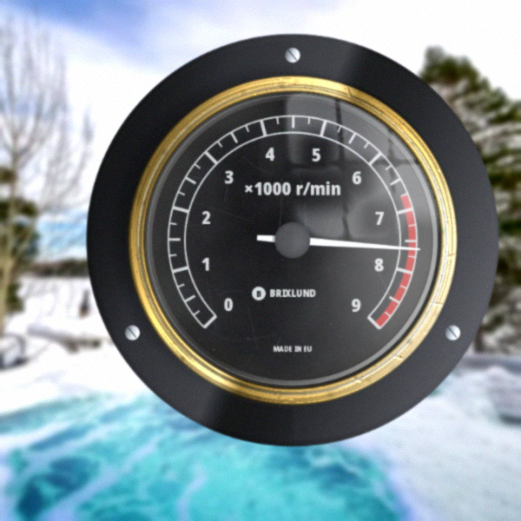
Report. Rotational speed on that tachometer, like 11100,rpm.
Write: 7625,rpm
